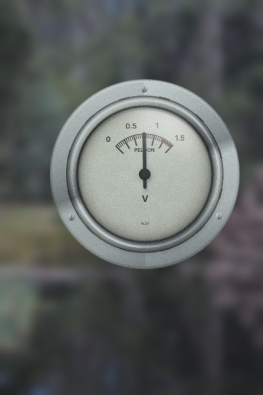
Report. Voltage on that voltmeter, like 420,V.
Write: 0.75,V
